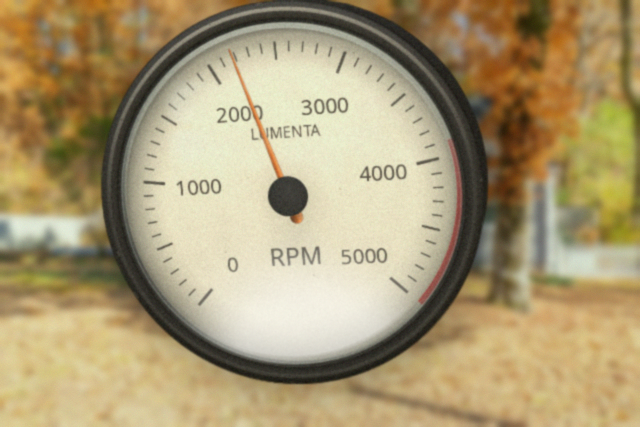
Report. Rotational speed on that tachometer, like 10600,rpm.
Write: 2200,rpm
